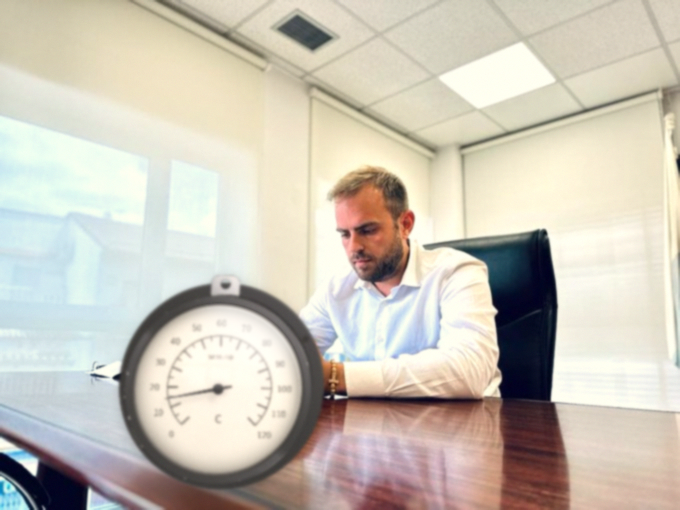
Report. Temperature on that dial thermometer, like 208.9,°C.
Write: 15,°C
